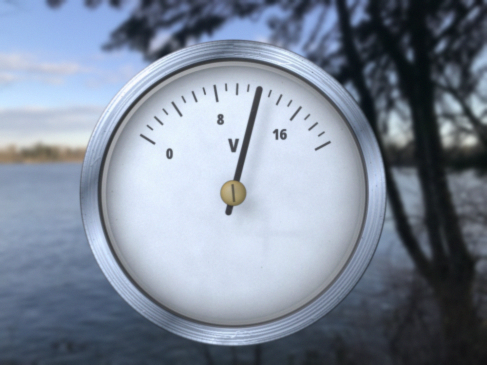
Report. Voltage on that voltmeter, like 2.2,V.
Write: 12,V
